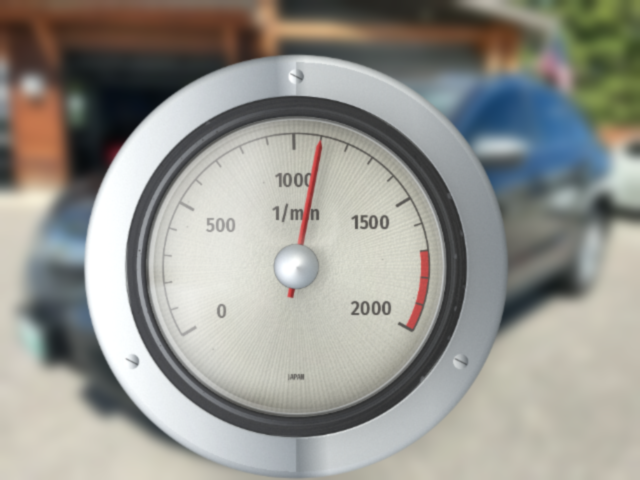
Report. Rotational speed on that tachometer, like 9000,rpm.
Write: 1100,rpm
